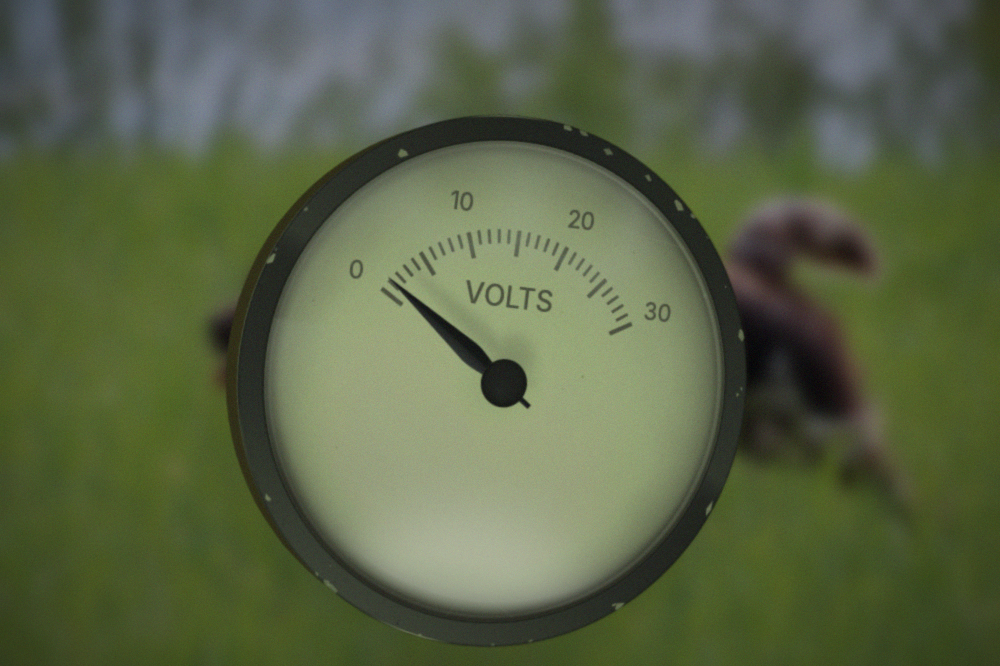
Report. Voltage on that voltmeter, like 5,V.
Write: 1,V
